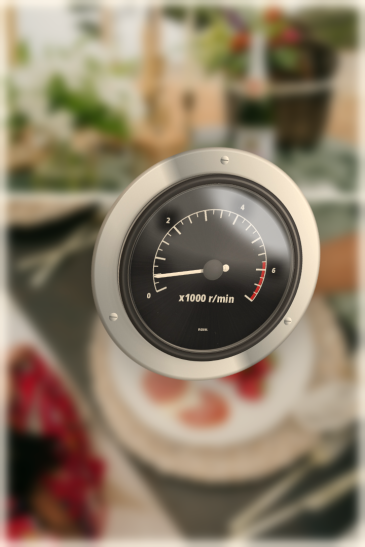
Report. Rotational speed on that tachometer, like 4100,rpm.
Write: 500,rpm
